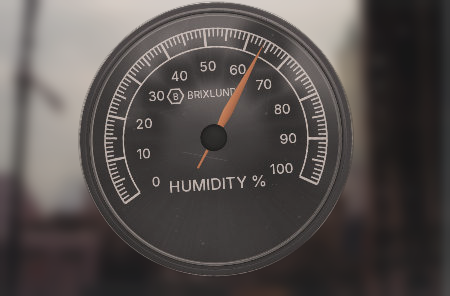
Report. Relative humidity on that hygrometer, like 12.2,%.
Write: 64,%
